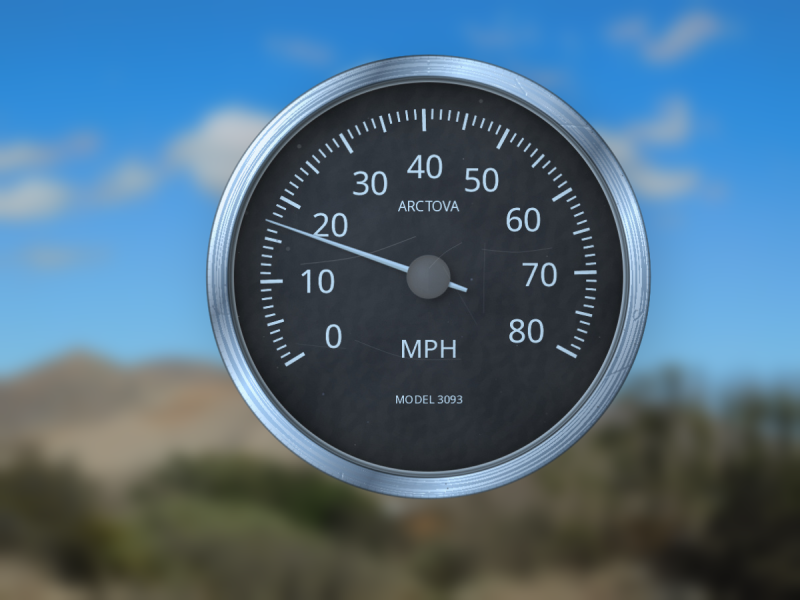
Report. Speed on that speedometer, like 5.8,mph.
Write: 17,mph
